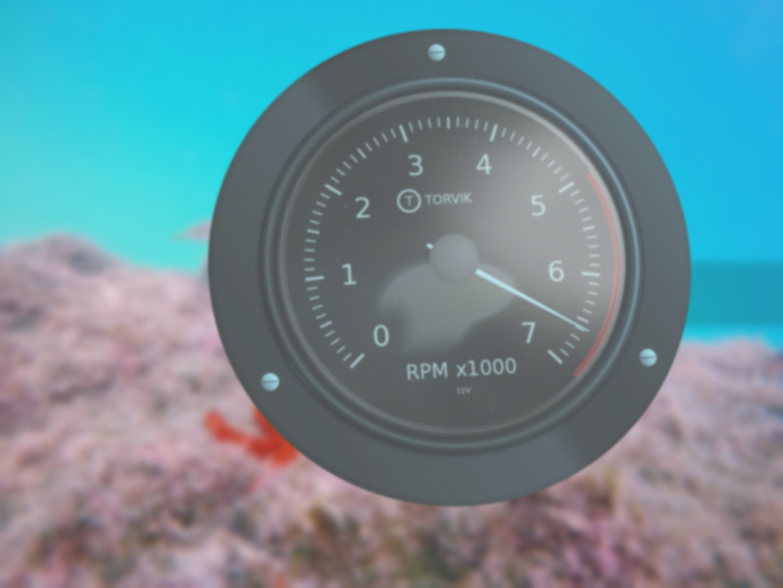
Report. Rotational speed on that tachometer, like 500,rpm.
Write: 6600,rpm
